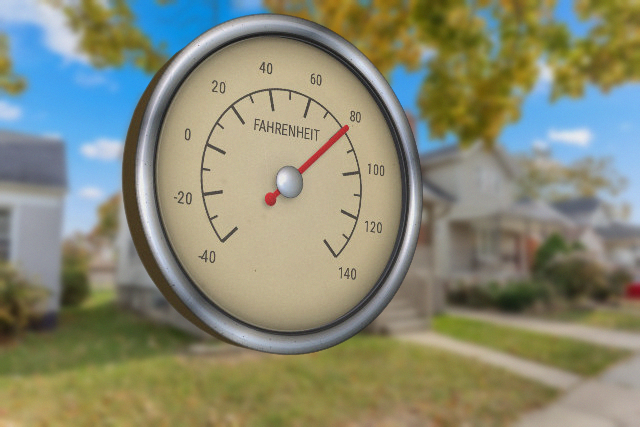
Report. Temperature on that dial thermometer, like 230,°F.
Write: 80,°F
